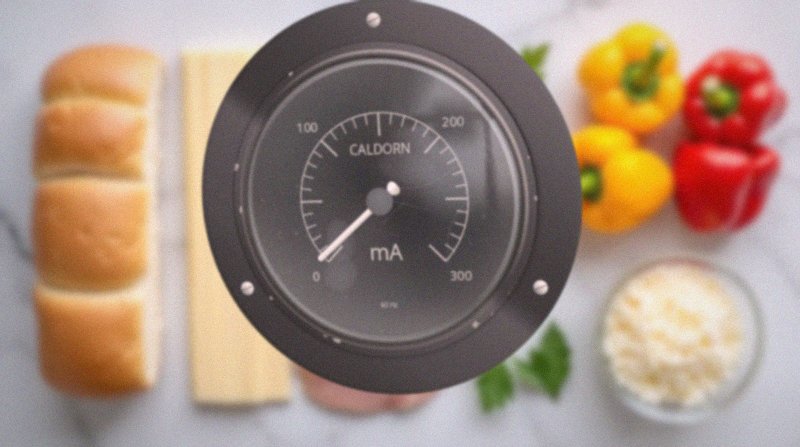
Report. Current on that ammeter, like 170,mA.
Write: 5,mA
